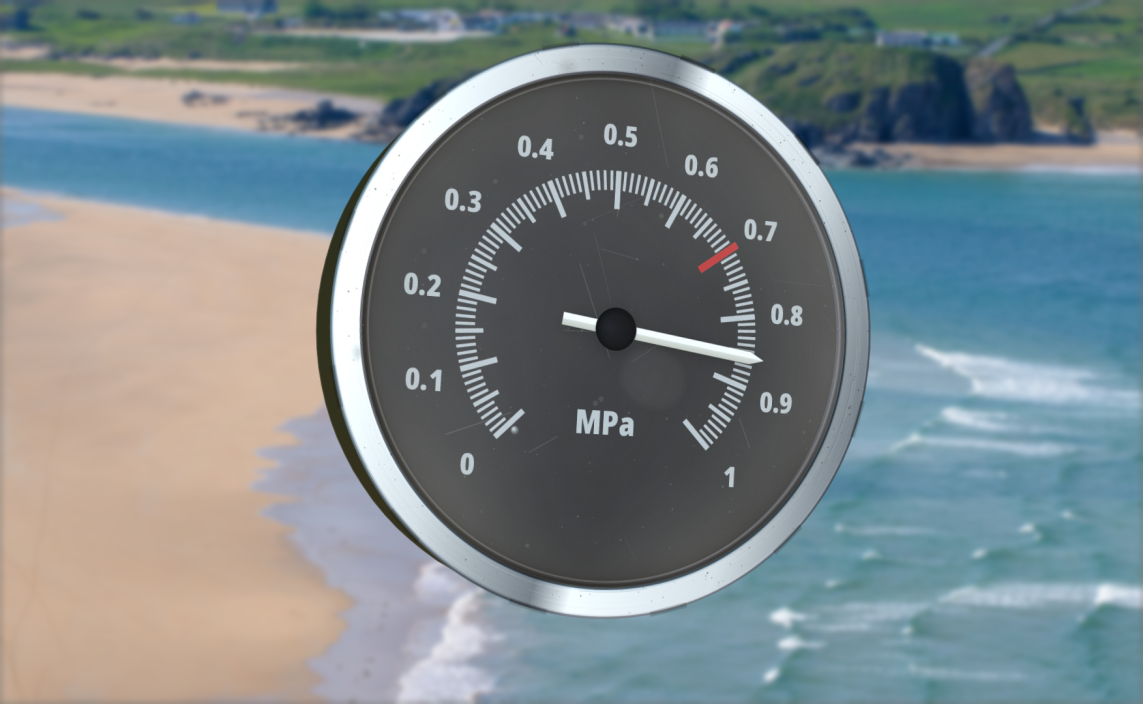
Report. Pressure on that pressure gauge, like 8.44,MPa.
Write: 0.86,MPa
